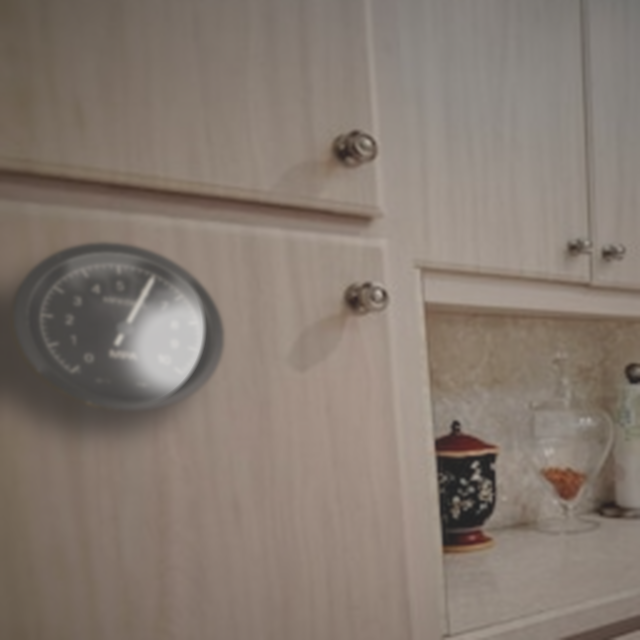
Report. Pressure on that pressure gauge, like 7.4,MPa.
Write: 6,MPa
